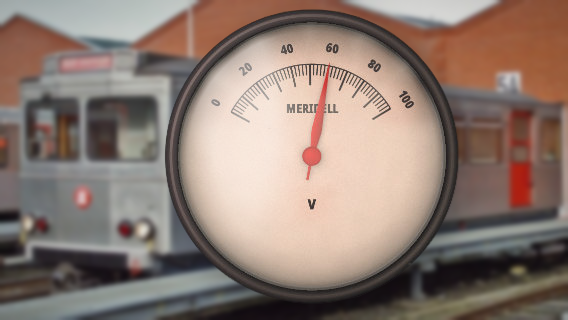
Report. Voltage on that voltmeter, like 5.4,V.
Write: 60,V
